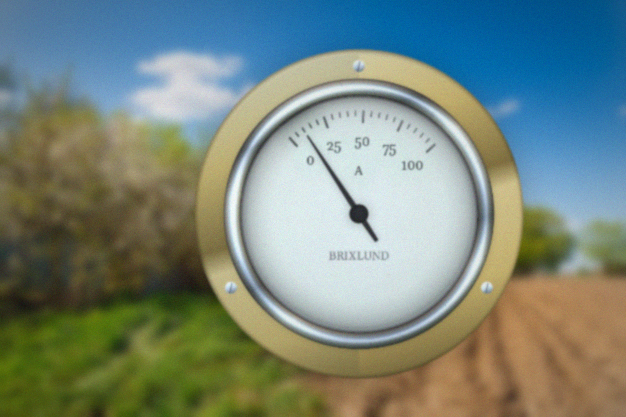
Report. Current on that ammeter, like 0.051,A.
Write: 10,A
